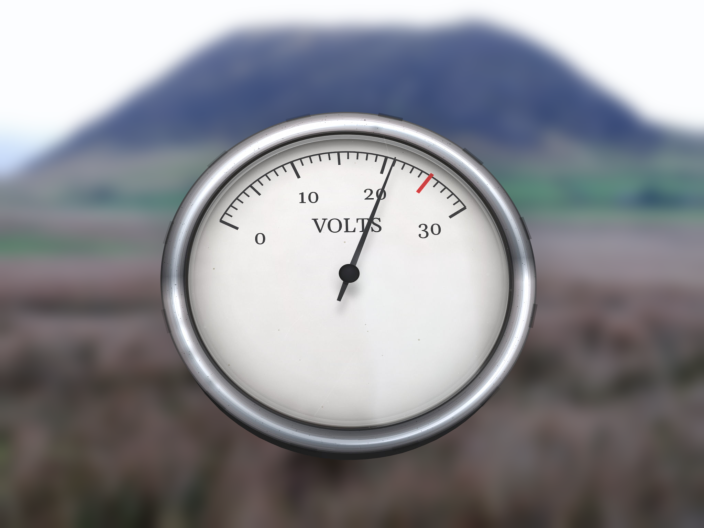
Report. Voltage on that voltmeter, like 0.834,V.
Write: 21,V
